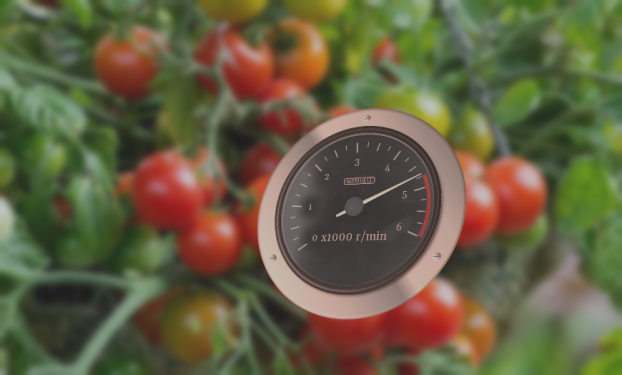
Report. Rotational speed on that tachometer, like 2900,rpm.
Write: 4750,rpm
